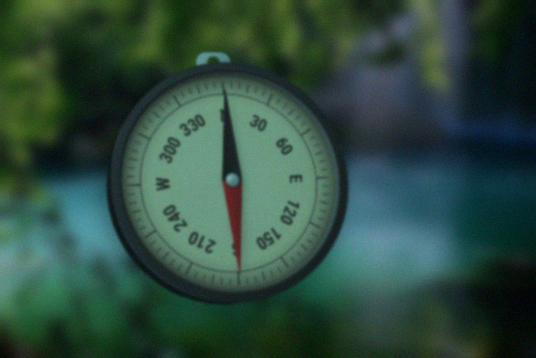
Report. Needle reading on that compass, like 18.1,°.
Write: 180,°
